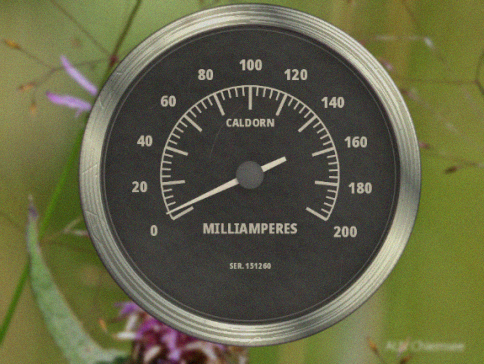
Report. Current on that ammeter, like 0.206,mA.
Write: 4,mA
